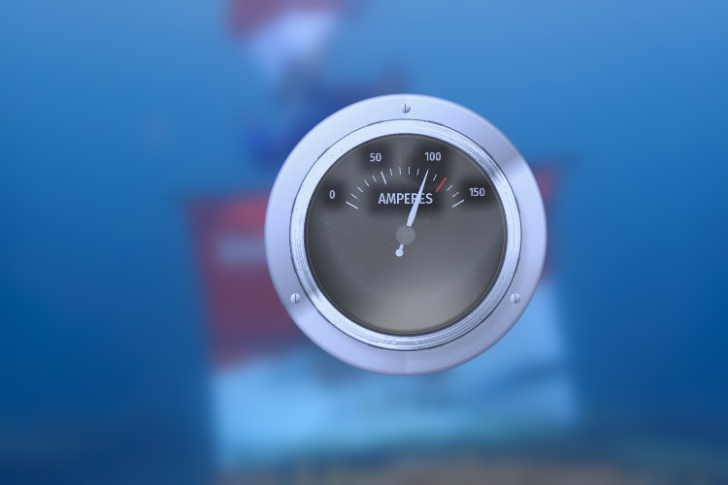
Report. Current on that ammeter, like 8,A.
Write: 100,A
